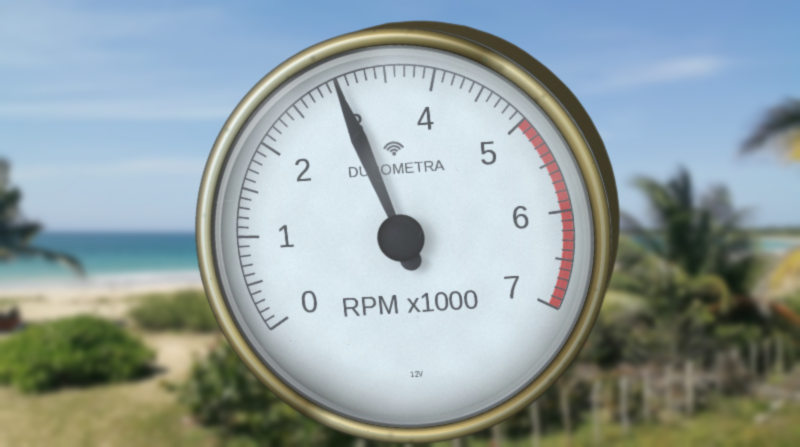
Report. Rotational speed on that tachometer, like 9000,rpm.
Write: 3000,rpm
